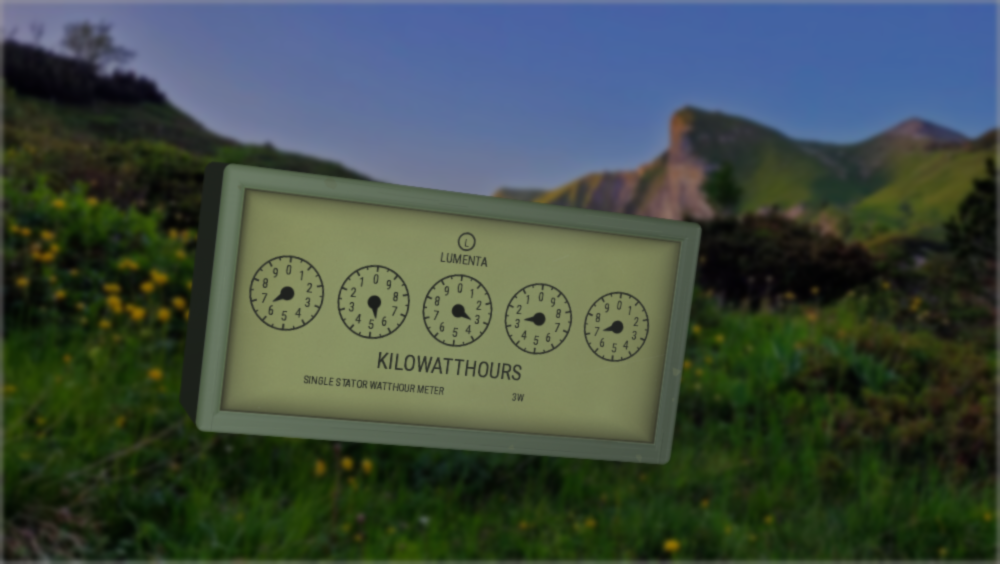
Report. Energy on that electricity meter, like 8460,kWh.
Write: 65327,kWh
